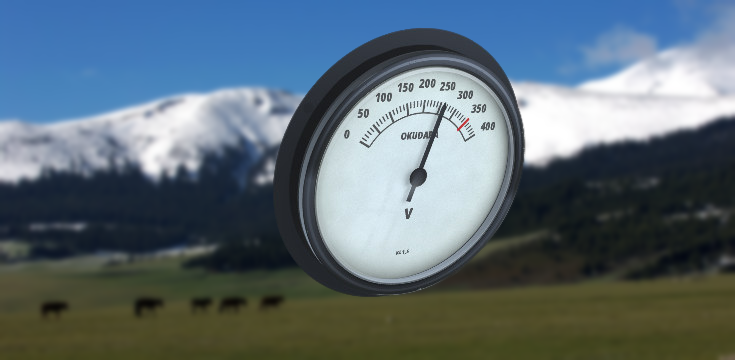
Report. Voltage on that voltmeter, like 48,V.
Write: 250,V
